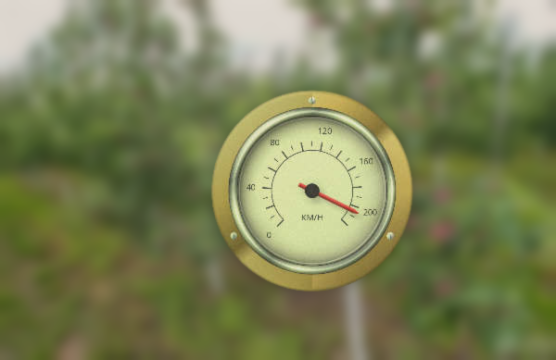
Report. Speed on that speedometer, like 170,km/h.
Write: 205,km/h
